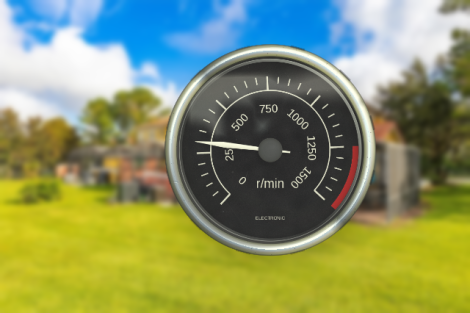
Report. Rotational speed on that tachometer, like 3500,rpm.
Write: 300,rpm
